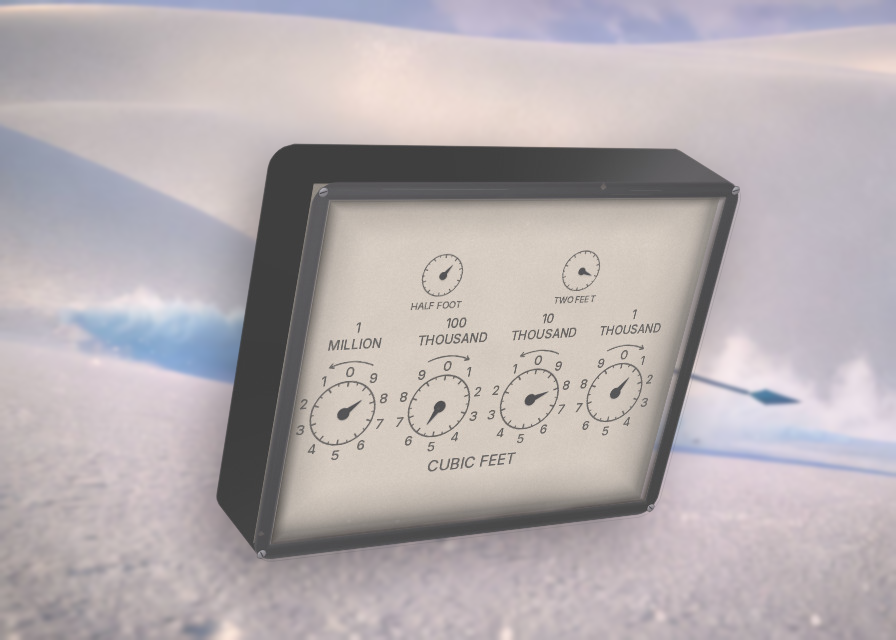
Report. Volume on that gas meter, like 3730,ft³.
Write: 858100,ft³
